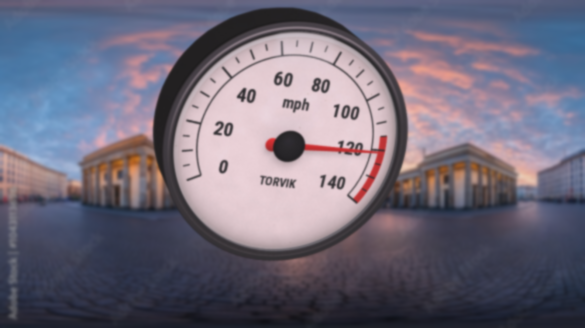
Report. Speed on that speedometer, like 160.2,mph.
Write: 120,mph
